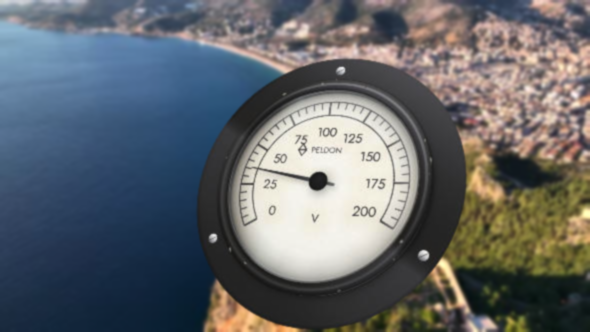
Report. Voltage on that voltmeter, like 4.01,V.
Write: 35,V
